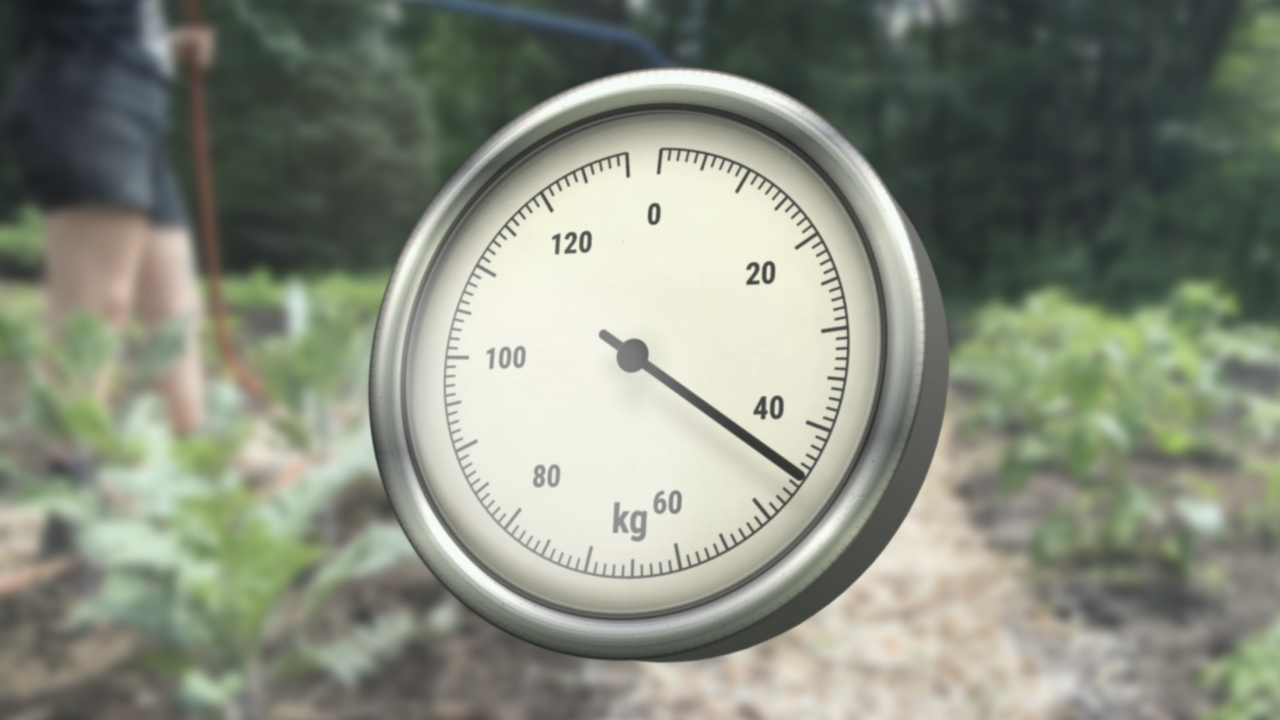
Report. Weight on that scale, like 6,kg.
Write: 45,kg
